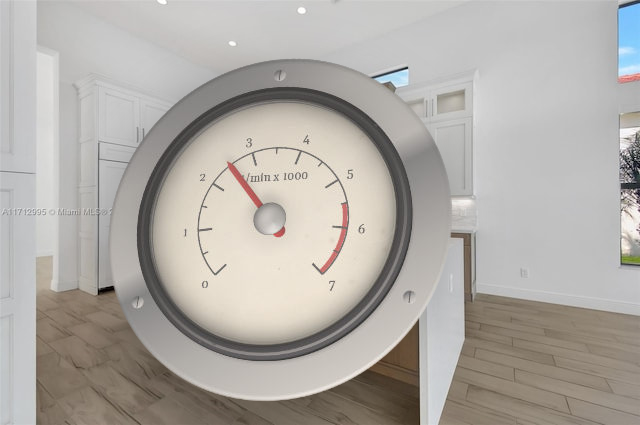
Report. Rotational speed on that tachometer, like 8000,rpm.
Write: 2500,rpm
